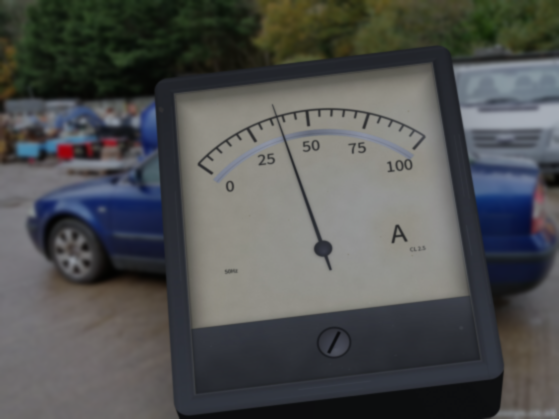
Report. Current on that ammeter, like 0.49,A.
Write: 37.5,A
